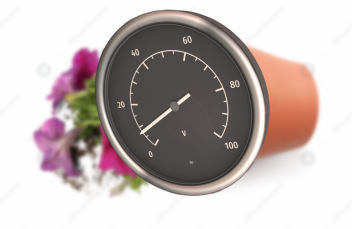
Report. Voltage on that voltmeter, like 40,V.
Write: 7.5,V
